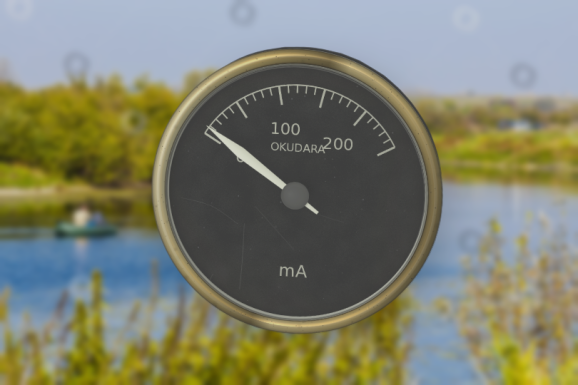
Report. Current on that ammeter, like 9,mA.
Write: 10,mA
